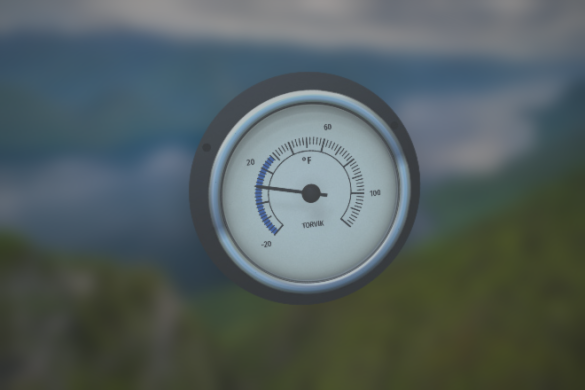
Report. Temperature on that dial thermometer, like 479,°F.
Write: 10,°F
